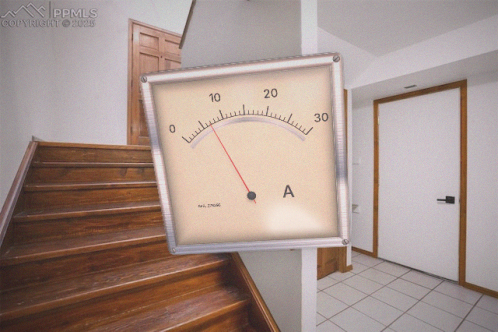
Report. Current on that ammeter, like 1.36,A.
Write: 7,A
